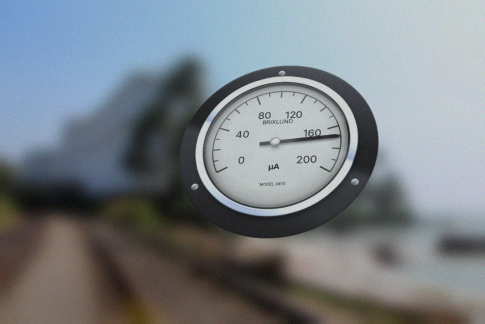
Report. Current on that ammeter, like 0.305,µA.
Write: 170,µA
